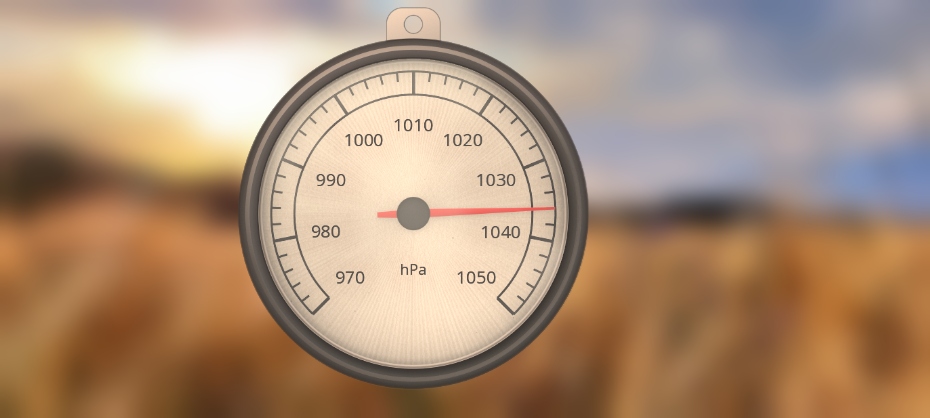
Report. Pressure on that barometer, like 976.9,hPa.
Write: 1036,hPa
